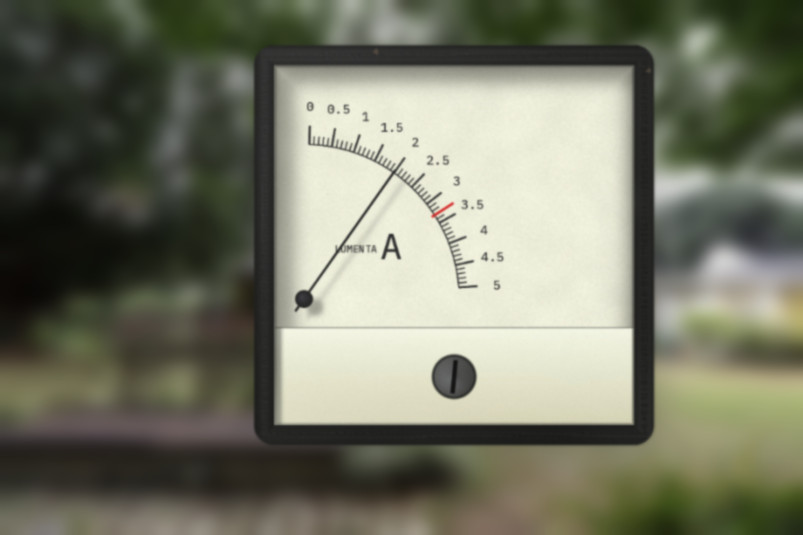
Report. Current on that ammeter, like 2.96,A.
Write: 2,A
